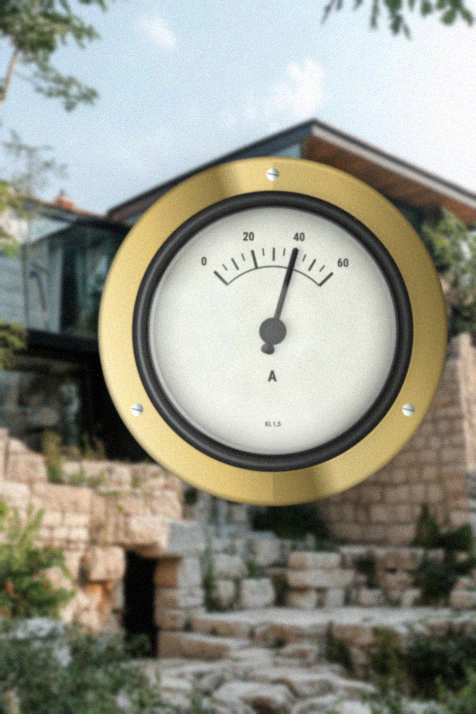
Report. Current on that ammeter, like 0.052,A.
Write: 40,A
